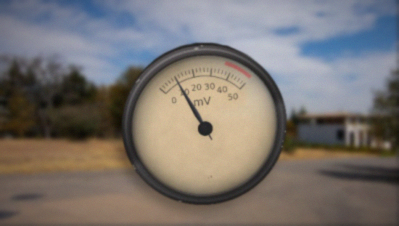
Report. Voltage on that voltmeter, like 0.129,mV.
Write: 10,mV
